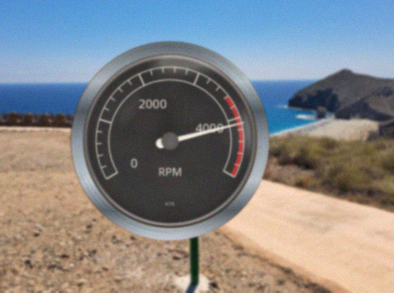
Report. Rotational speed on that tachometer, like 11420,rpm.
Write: 4100,rpm
